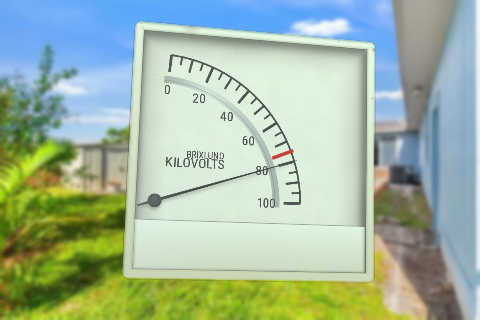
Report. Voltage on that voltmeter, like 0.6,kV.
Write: 80,kV
